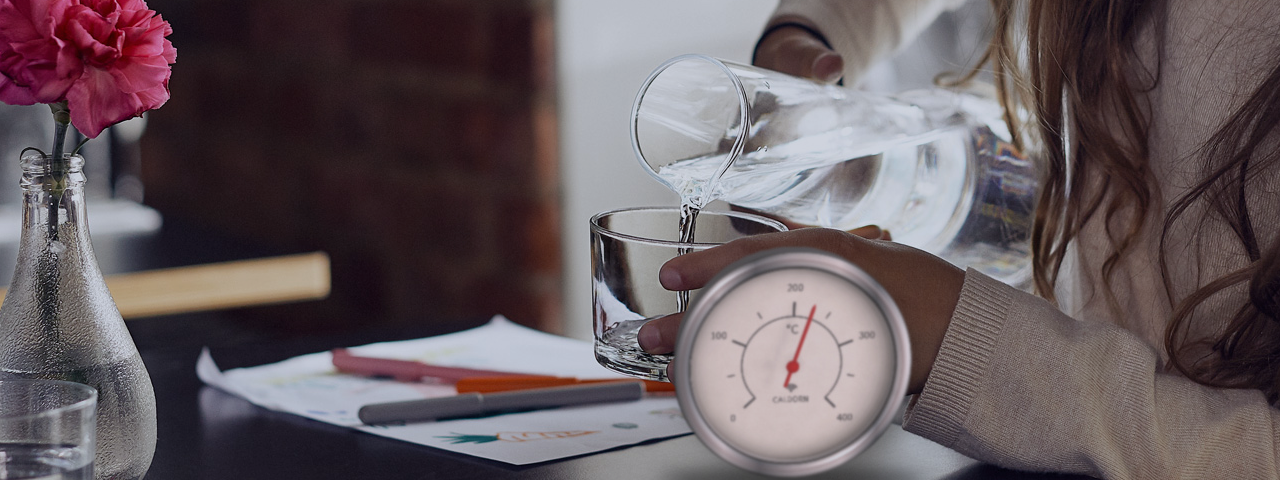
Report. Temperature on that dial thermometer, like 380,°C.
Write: 225,°C
